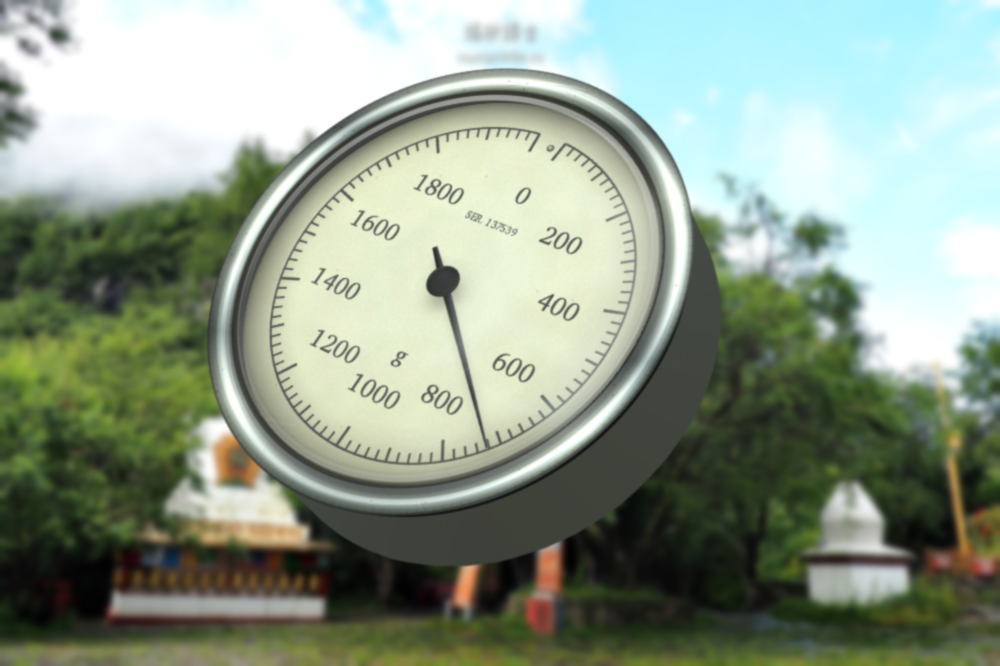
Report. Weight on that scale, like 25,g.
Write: 720,g
